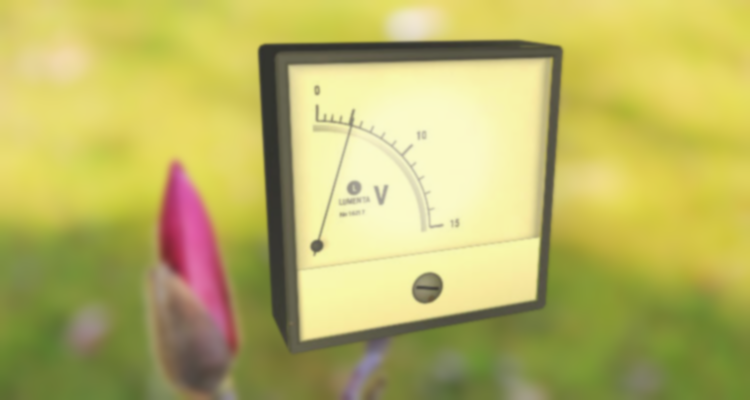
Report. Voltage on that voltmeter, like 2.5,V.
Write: 5,V
